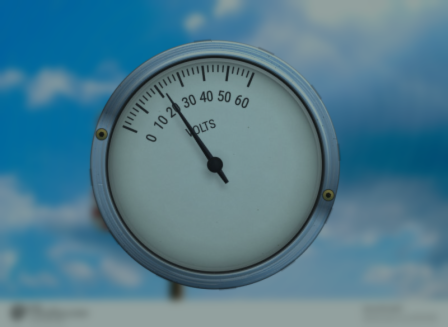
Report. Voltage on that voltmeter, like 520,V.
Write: 22,V
